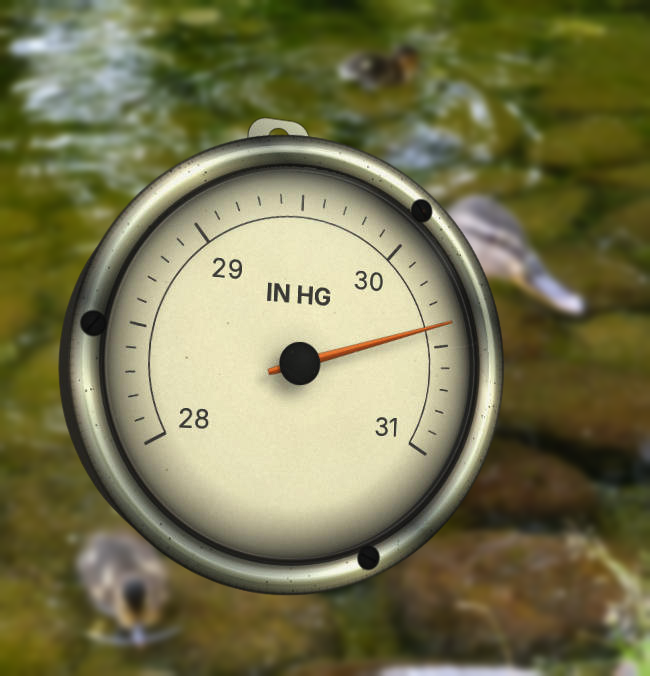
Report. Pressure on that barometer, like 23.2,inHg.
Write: 30.4,inHg
